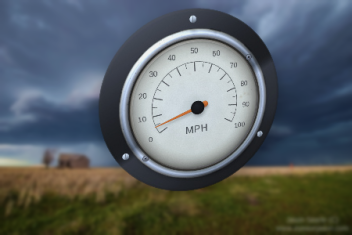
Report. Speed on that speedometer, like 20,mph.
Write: 5,mph
